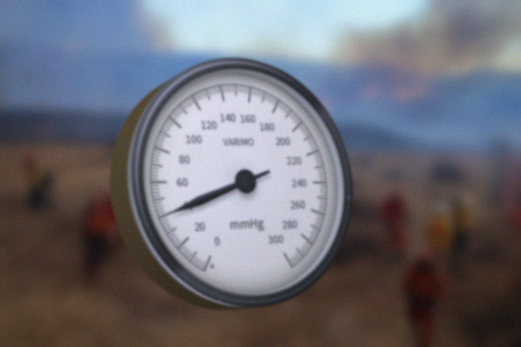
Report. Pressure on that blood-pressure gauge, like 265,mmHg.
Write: 40,mmHg
